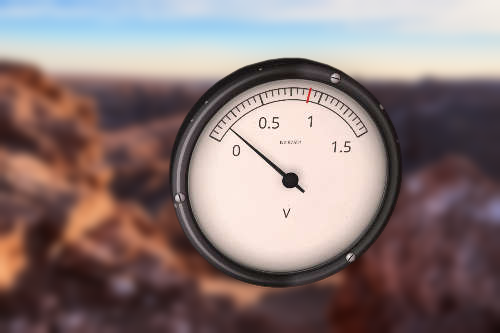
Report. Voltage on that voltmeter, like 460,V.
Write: 0.15,V
